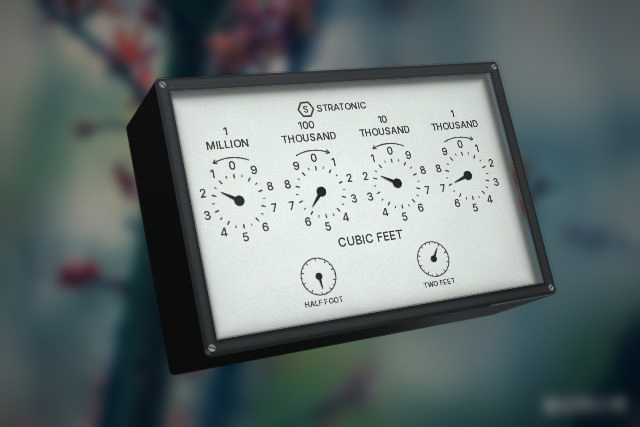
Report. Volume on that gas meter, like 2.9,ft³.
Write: 161700,ft³
